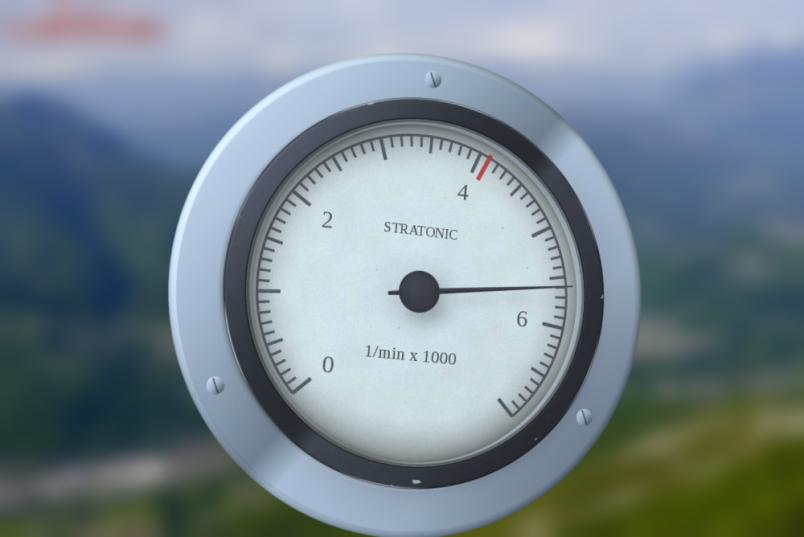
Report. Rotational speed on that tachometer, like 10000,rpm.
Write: 5600,rpm
